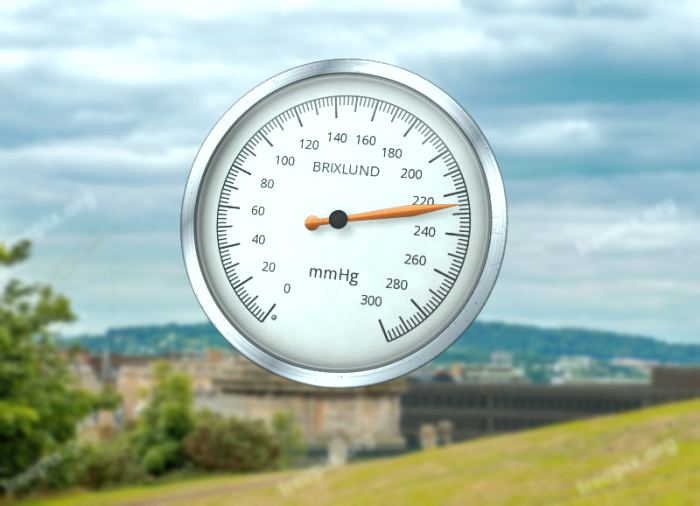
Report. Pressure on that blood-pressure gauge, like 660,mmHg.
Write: 226,mmHg
